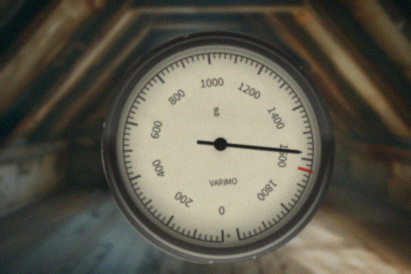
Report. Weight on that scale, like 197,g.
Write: 1580,g
